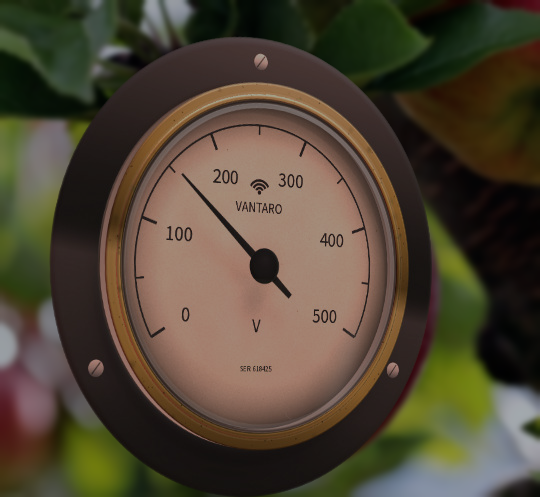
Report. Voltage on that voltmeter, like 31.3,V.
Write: 150,V
